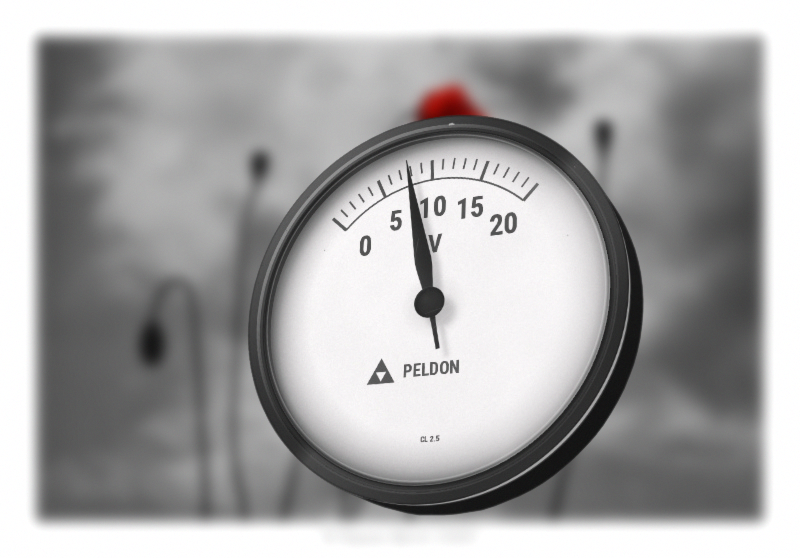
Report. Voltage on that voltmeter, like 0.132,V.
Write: 8,V
